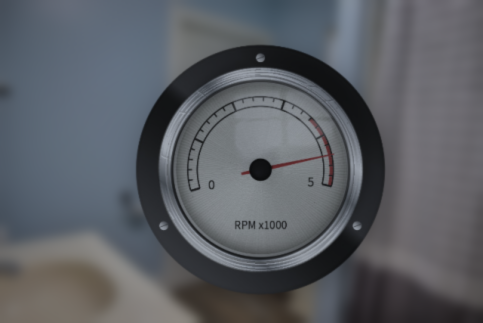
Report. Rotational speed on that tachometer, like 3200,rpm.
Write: 4400,rpm
